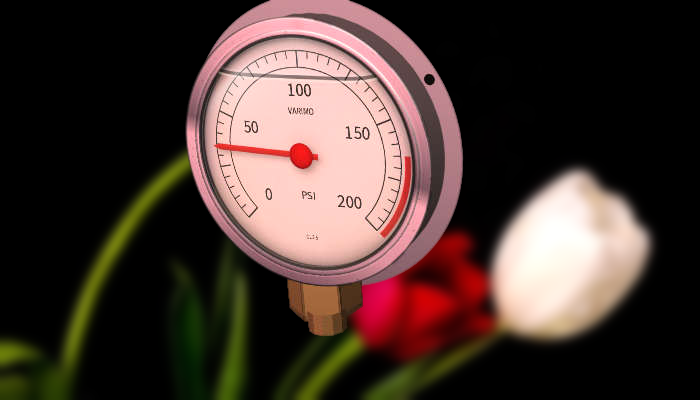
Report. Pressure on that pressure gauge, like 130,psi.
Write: 35,psi
